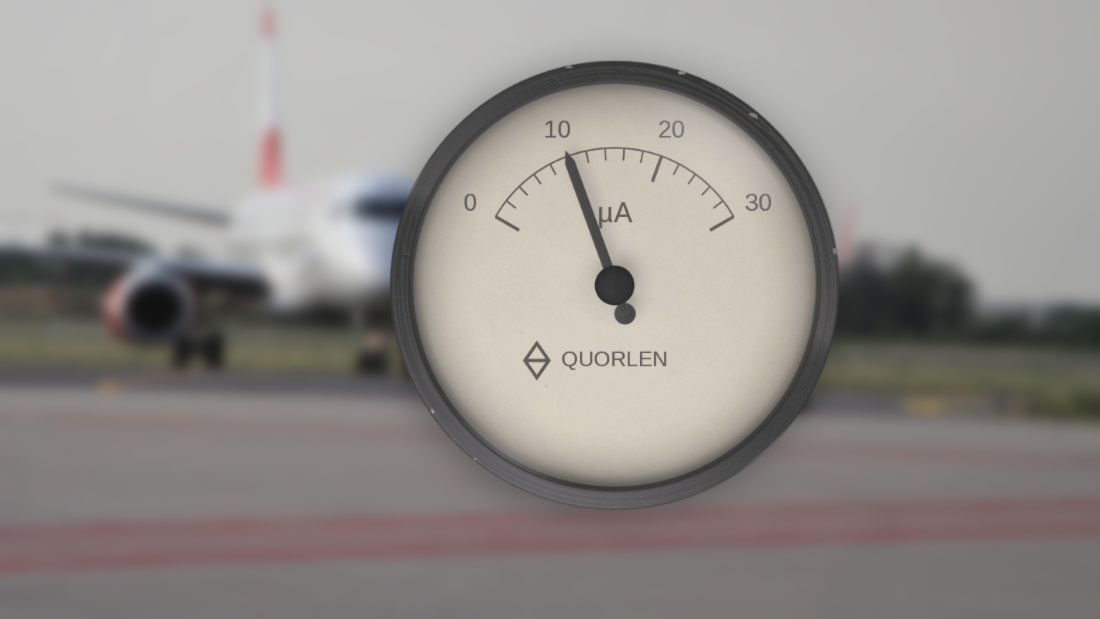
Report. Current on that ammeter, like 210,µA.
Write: 10,µA
